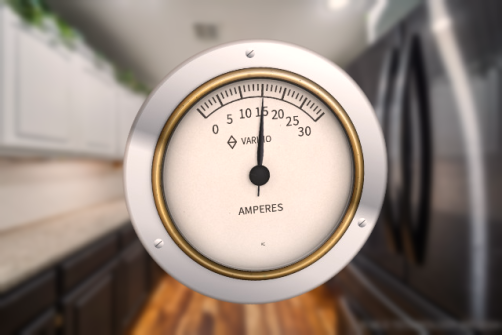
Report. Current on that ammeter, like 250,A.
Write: 15,A
